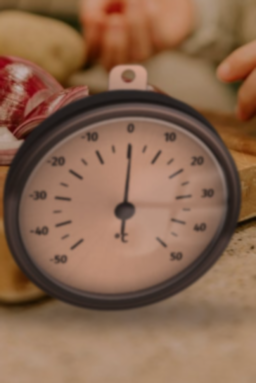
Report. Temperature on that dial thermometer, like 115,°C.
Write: 0,°C
